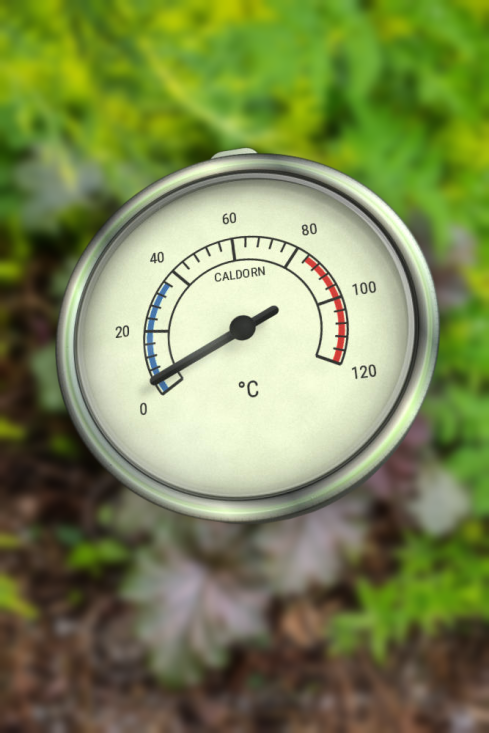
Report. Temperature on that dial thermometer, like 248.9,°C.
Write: 4,°C
